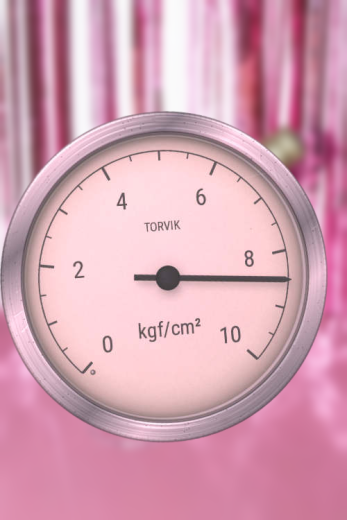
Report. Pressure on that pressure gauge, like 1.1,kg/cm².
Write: 8.5,kg/cm²
